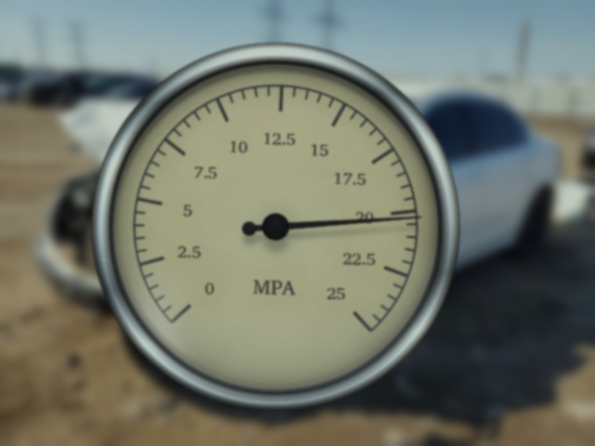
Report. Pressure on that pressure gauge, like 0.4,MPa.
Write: 20.25,MPa
